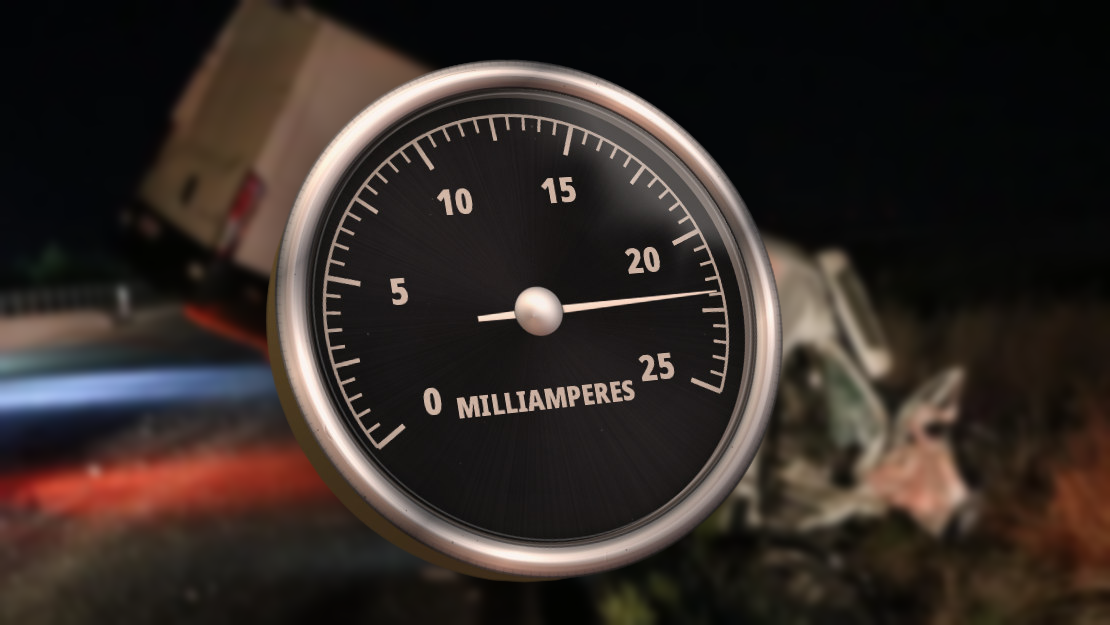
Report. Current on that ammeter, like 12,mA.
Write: 22,mA
